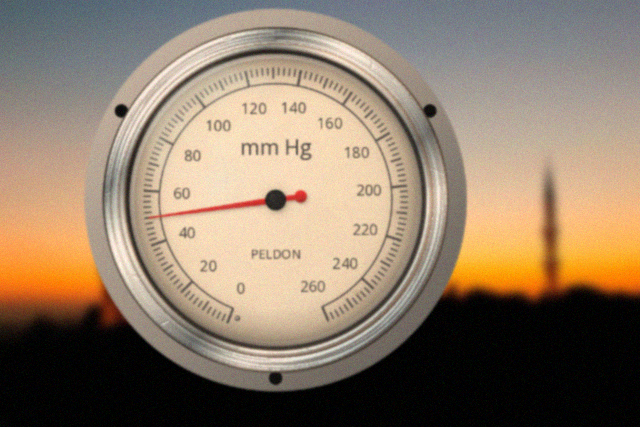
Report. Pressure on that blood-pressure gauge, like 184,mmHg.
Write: 50,mmHg
